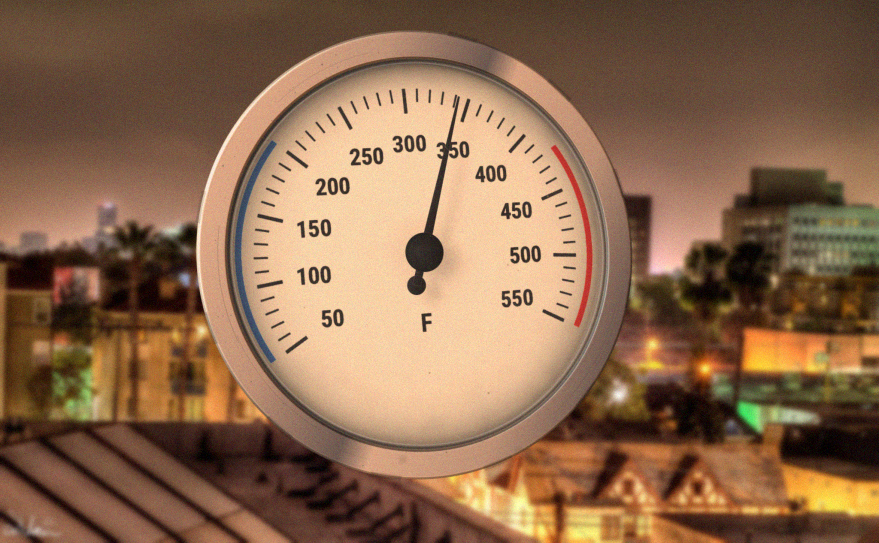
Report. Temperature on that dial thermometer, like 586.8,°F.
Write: 340,°F
